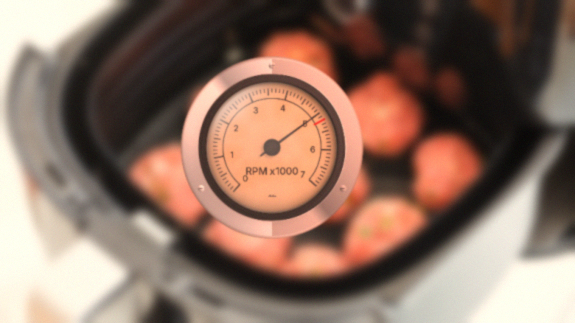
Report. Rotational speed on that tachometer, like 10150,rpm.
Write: 5000,rpm
